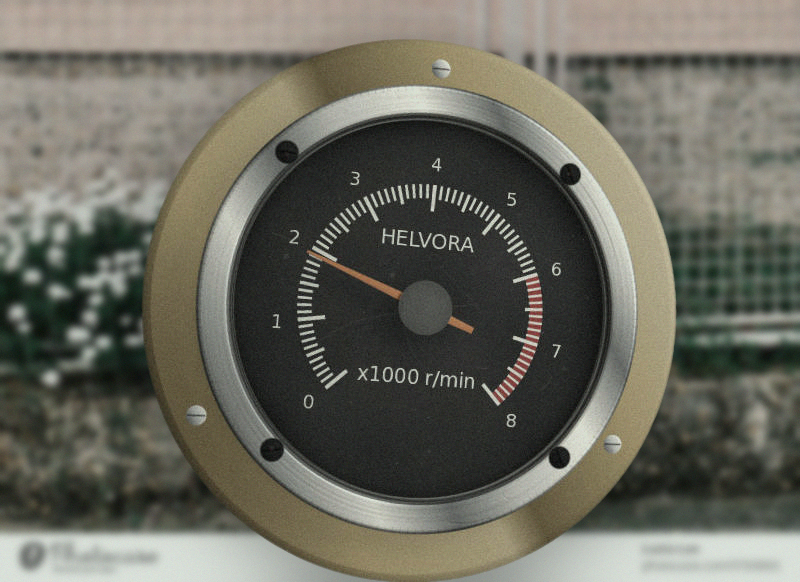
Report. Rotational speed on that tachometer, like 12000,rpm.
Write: 1900,rpm
